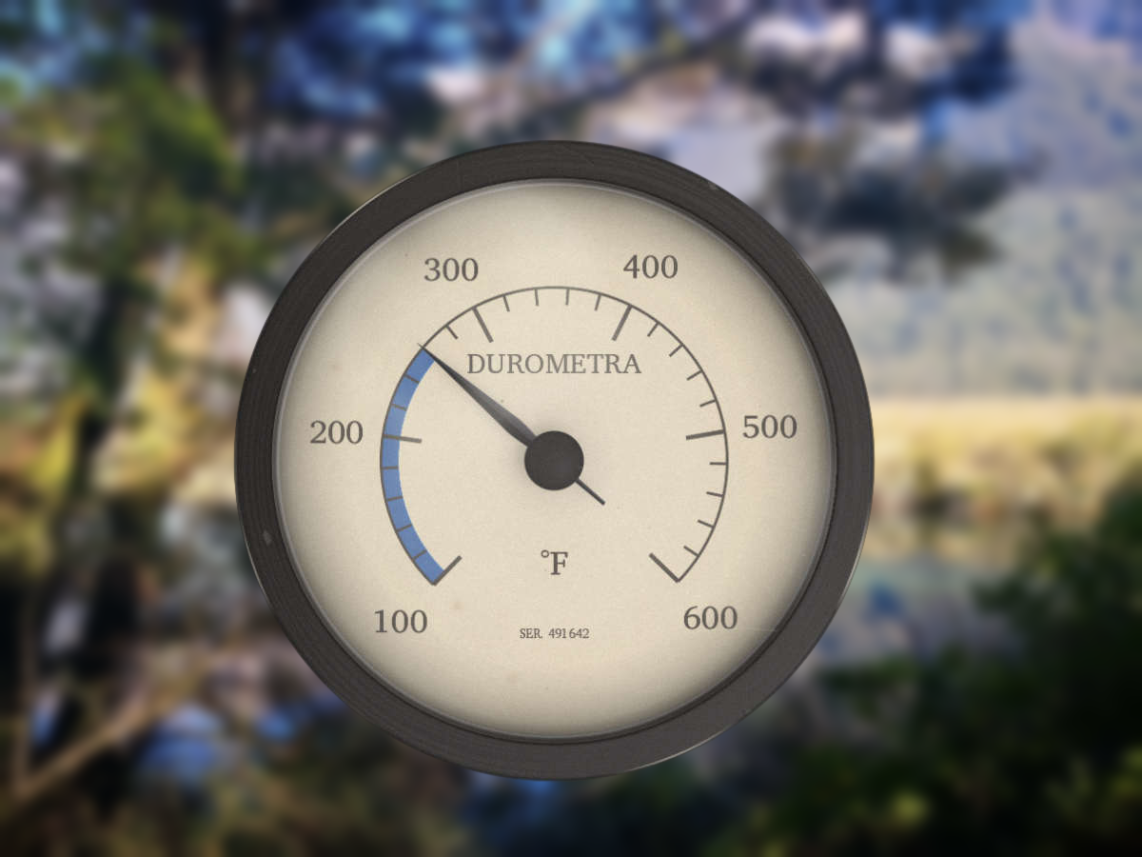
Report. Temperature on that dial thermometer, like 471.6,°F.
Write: 260,°F
